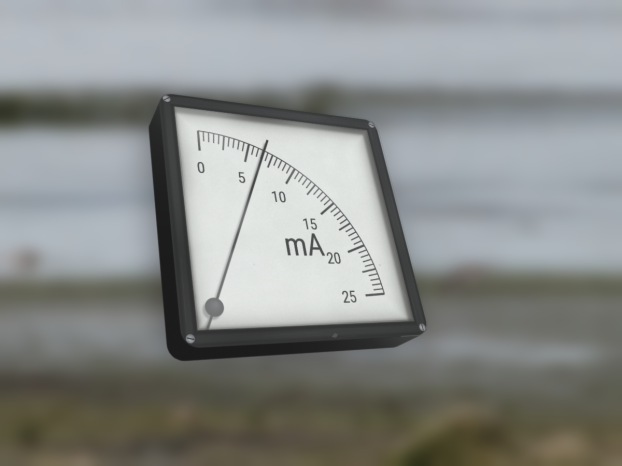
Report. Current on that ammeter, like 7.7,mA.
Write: 6.5,mA
